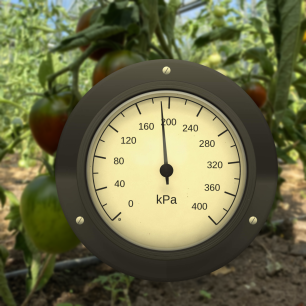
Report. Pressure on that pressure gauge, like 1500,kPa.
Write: 190,kPa
